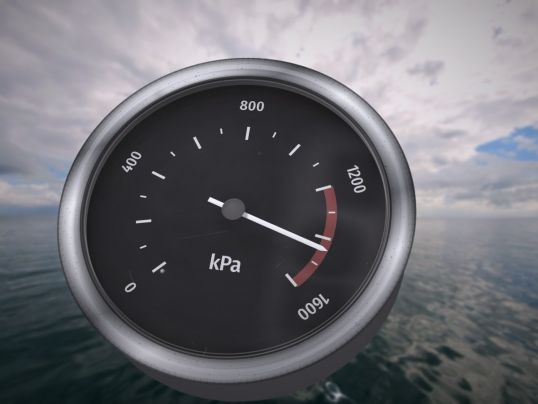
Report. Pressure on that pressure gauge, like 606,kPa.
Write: 1450,kPa
